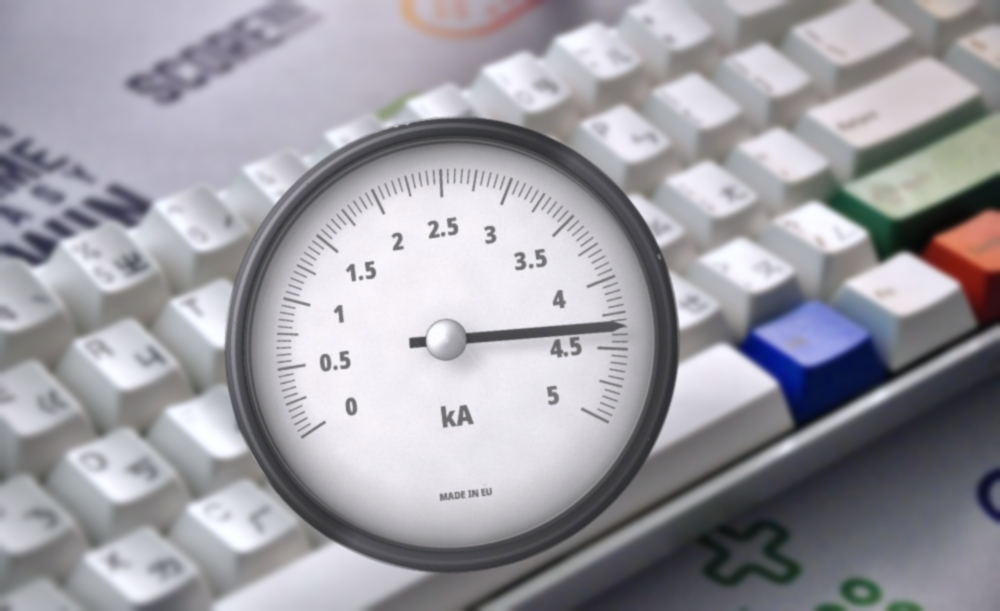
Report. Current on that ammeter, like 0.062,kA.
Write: 4.35,kA
